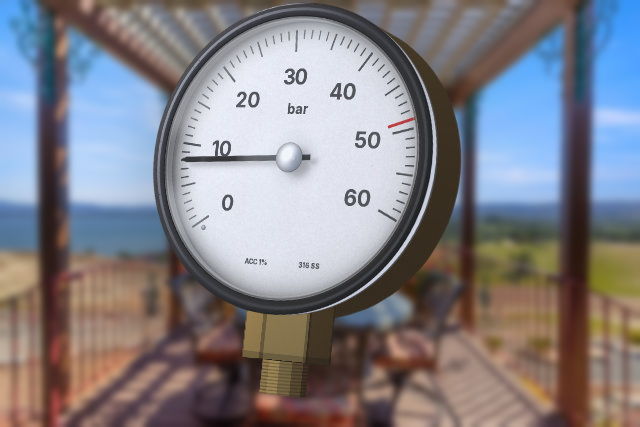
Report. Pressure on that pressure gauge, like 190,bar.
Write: 8,bar
